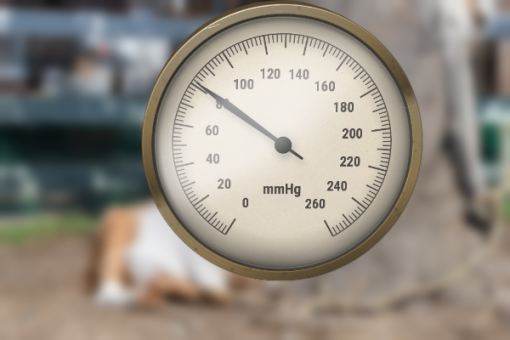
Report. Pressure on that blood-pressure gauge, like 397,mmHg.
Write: 82,mmHg
